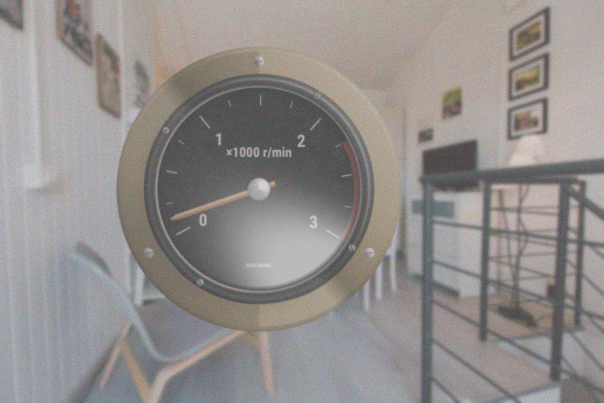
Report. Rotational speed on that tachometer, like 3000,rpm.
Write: 125,rpm
